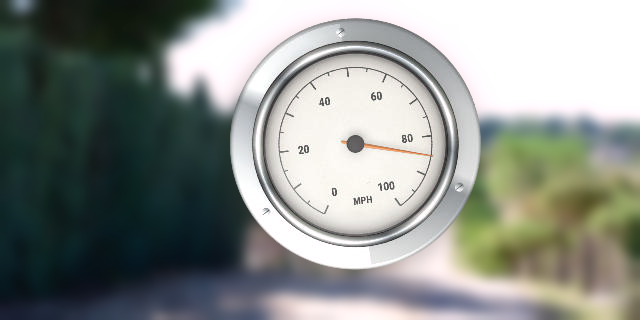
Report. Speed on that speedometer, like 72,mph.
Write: 85,mph
